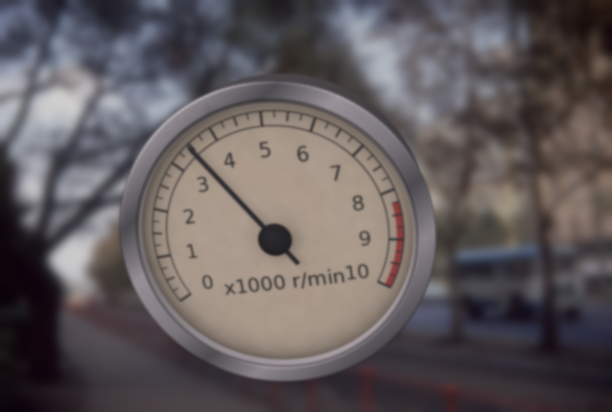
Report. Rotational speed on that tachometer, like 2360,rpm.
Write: 3500,rpm
